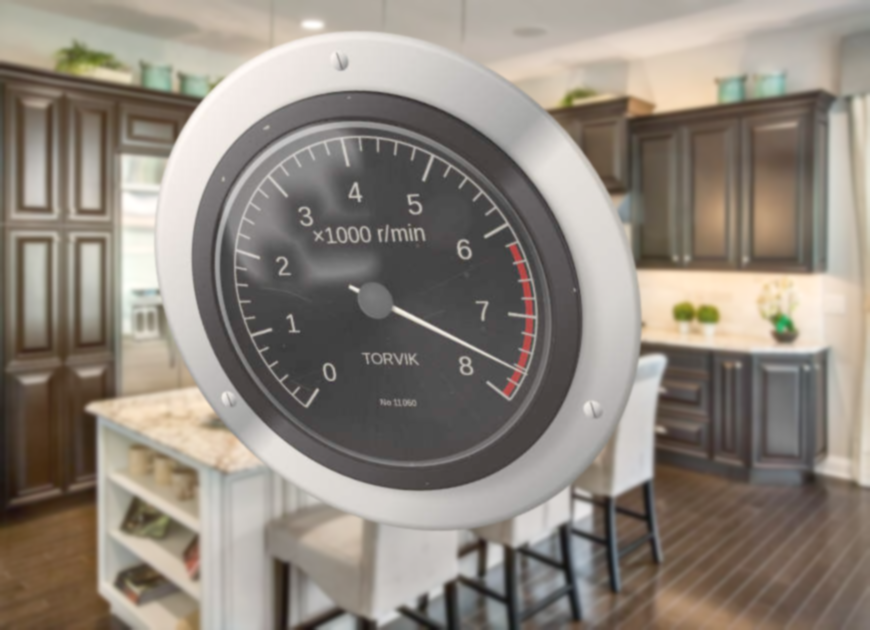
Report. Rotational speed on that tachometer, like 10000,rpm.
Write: 7600,rpm
